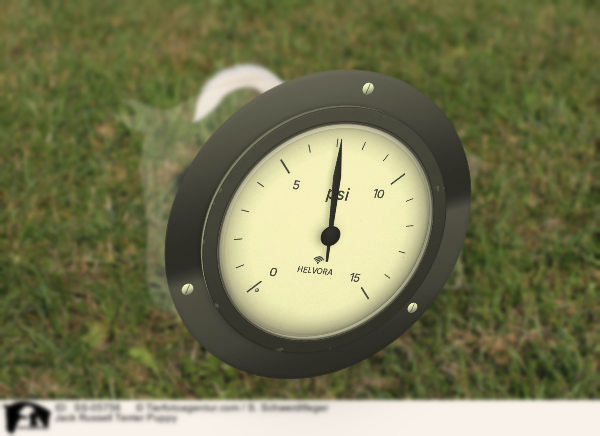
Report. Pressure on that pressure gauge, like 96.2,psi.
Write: 7,psi
